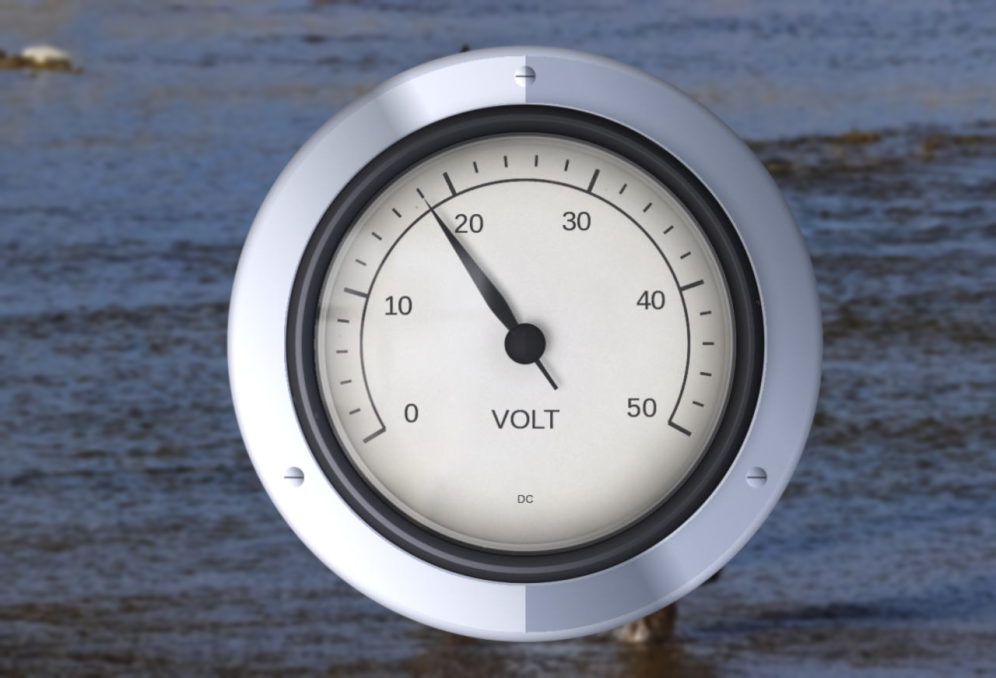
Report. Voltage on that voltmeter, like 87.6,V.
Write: 18,V
